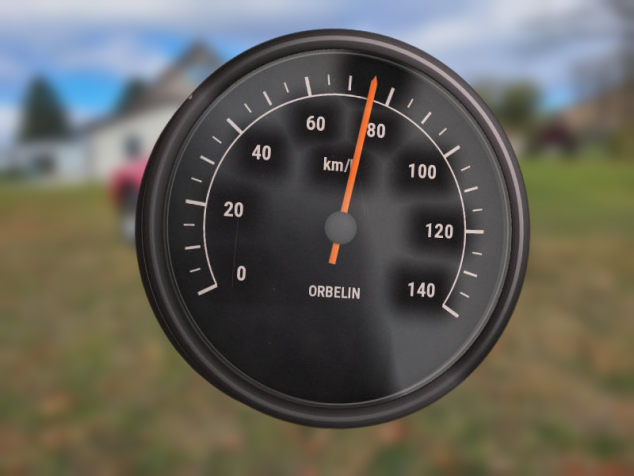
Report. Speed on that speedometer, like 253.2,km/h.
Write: 75,km/h
